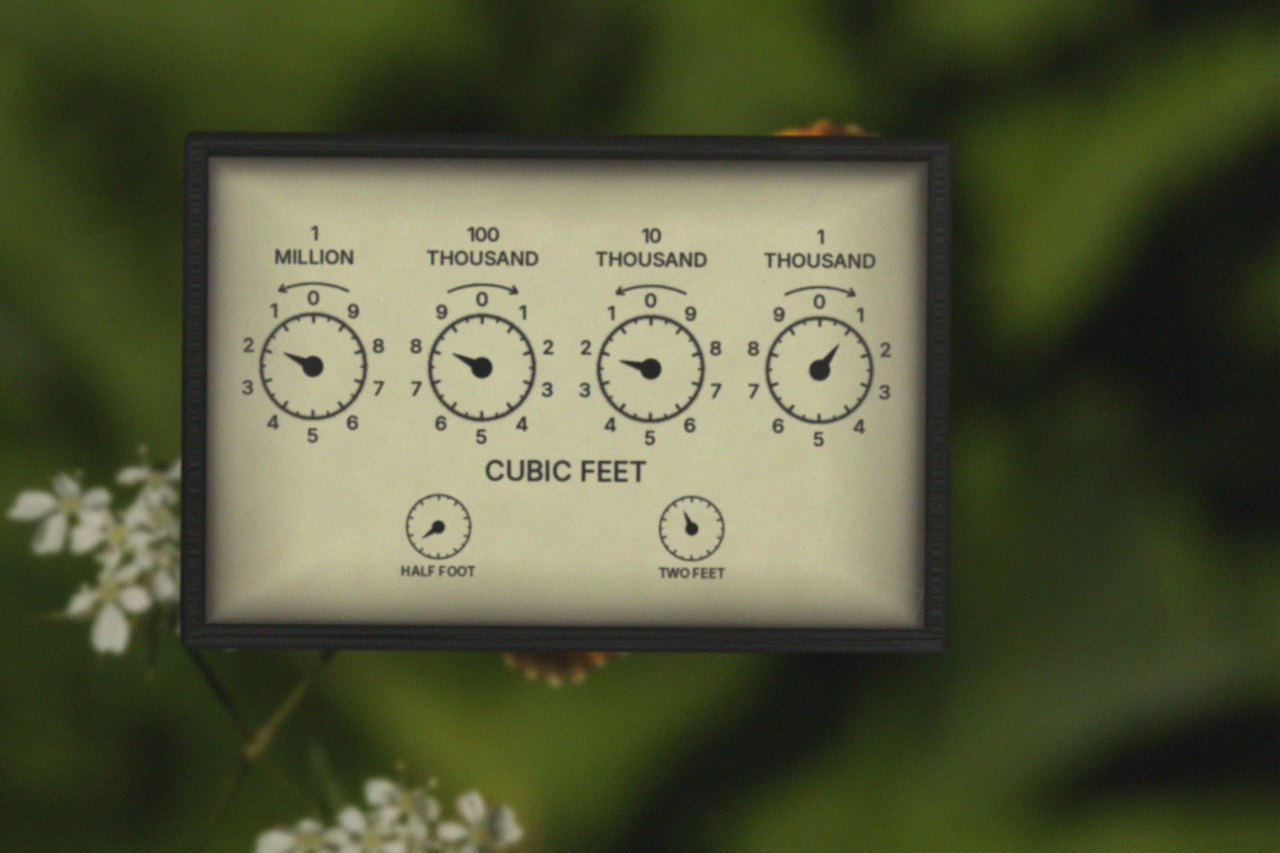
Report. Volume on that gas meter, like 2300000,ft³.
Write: 182100,ft³
